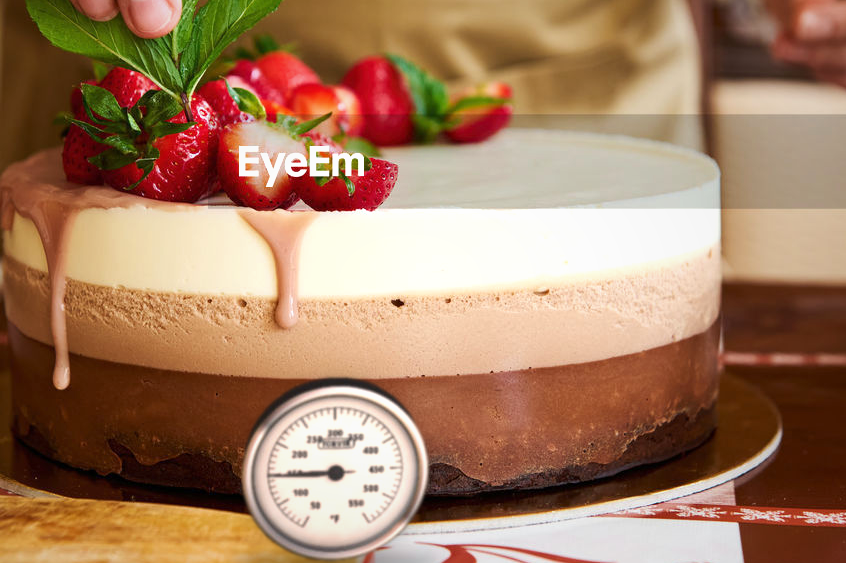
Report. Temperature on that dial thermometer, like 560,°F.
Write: 150,°F
